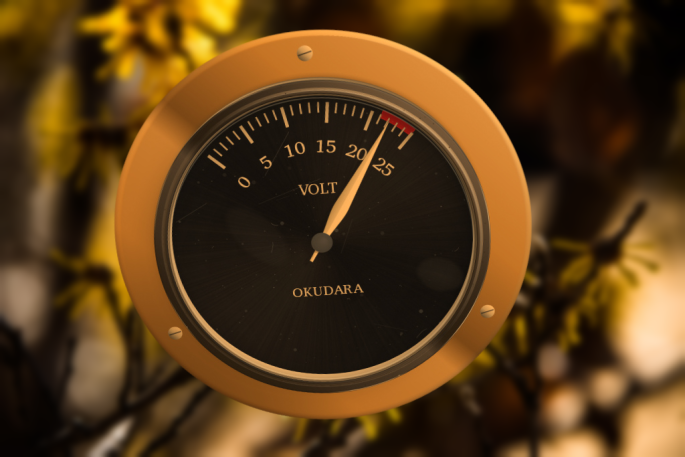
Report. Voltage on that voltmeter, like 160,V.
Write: 22,V
